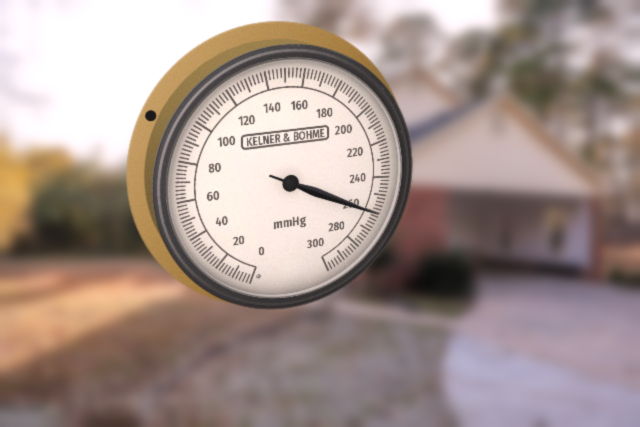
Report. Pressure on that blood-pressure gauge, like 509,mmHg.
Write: 260,mmHg
